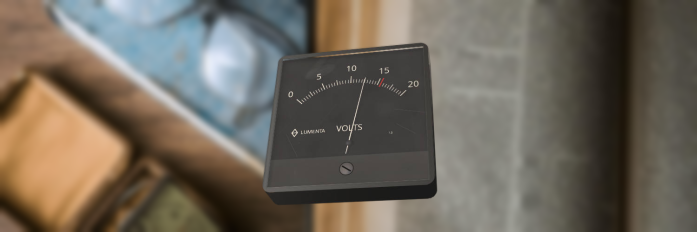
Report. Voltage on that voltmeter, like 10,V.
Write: 12.5,V
